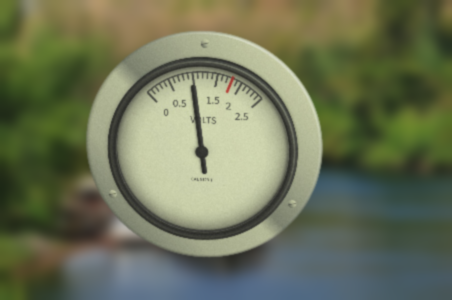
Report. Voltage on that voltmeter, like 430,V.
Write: 1,V
